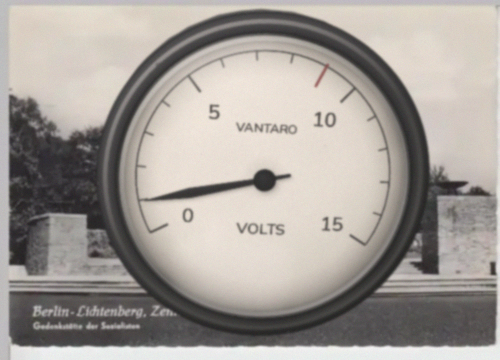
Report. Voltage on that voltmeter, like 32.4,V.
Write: 1,V
